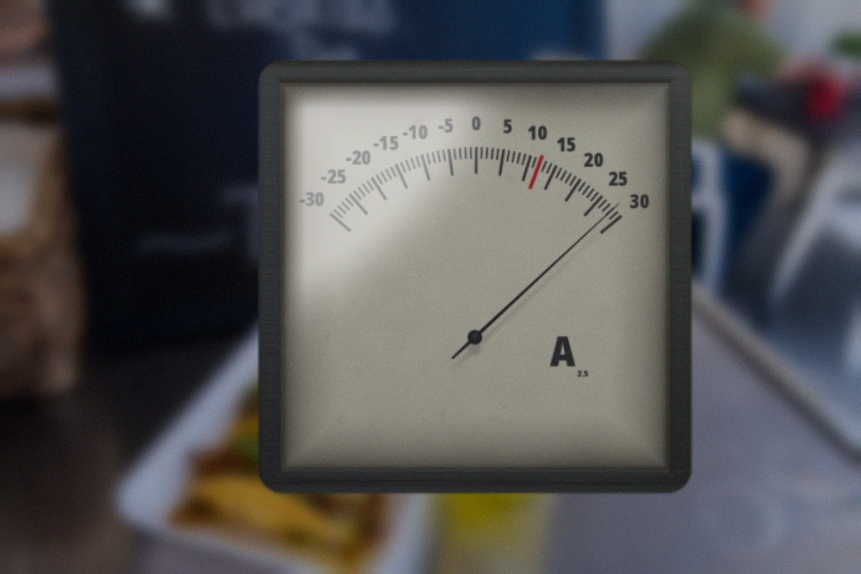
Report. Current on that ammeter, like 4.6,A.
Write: 28,A
